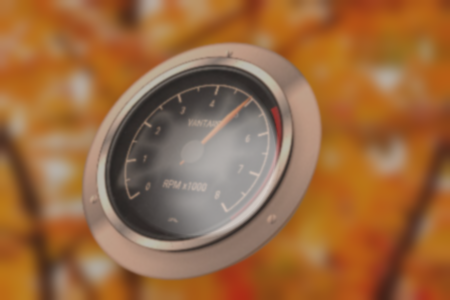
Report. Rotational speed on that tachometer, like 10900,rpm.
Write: 5000,rpm
